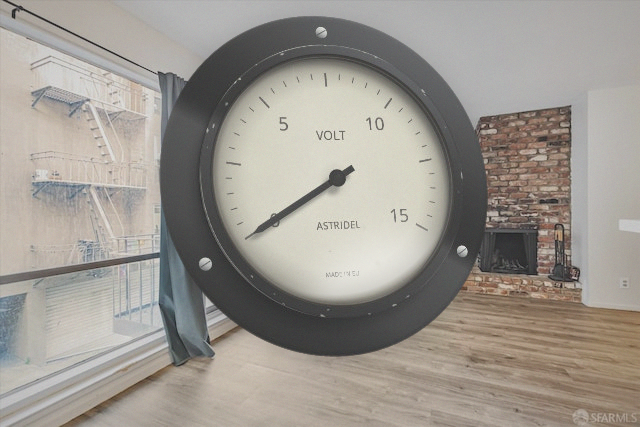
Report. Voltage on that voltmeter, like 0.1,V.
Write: 0,V
